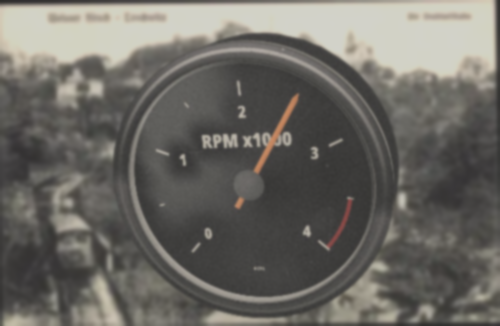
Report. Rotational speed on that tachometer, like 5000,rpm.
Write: 2500,rpm
